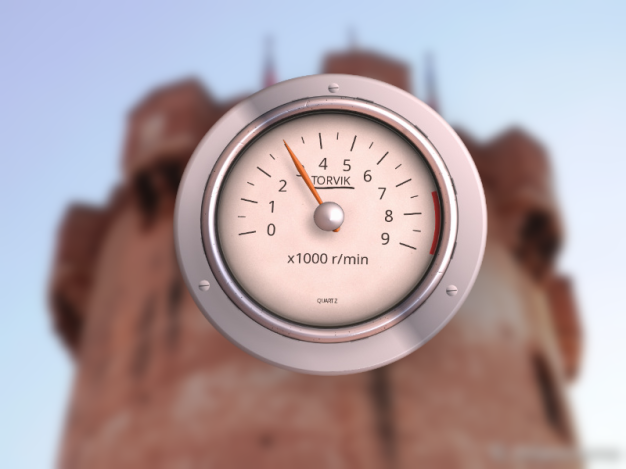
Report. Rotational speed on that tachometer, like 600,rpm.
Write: 3000,rpm
